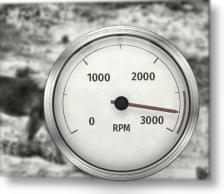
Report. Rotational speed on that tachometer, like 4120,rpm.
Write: 2750,rpm
